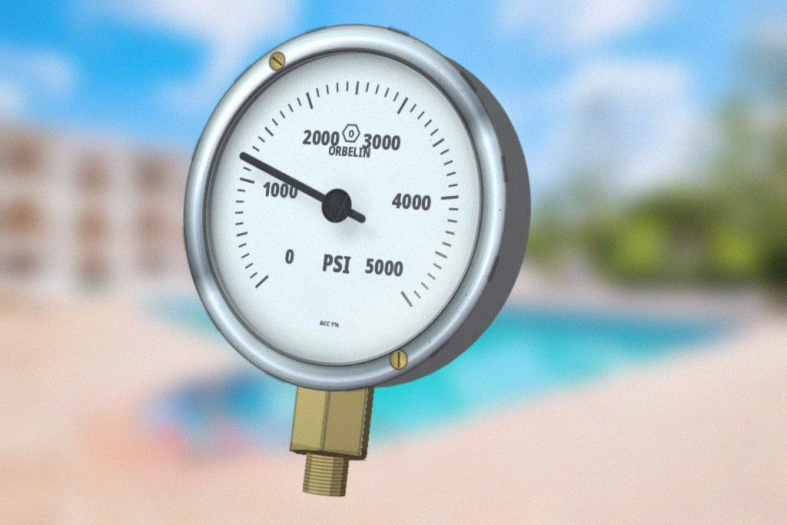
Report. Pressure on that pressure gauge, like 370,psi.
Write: 1200,psi
